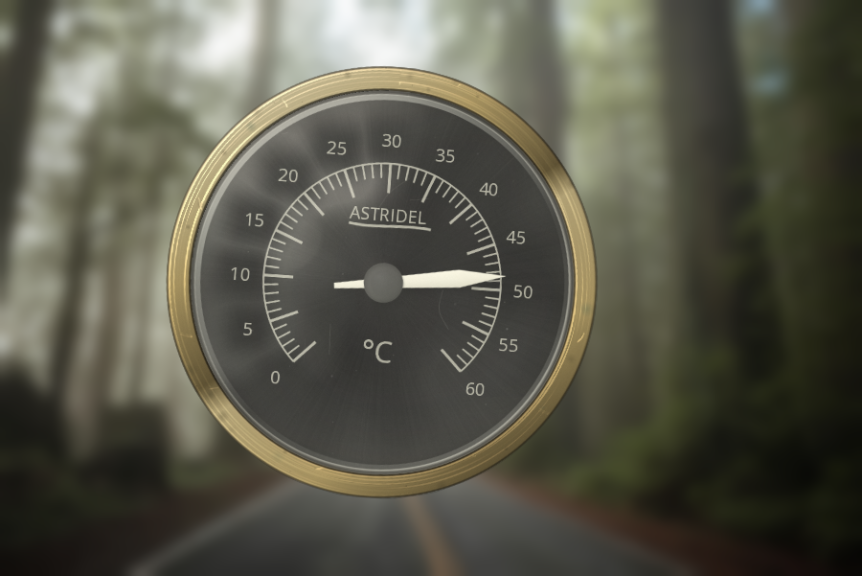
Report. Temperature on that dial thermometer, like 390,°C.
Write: 48.5,°C
